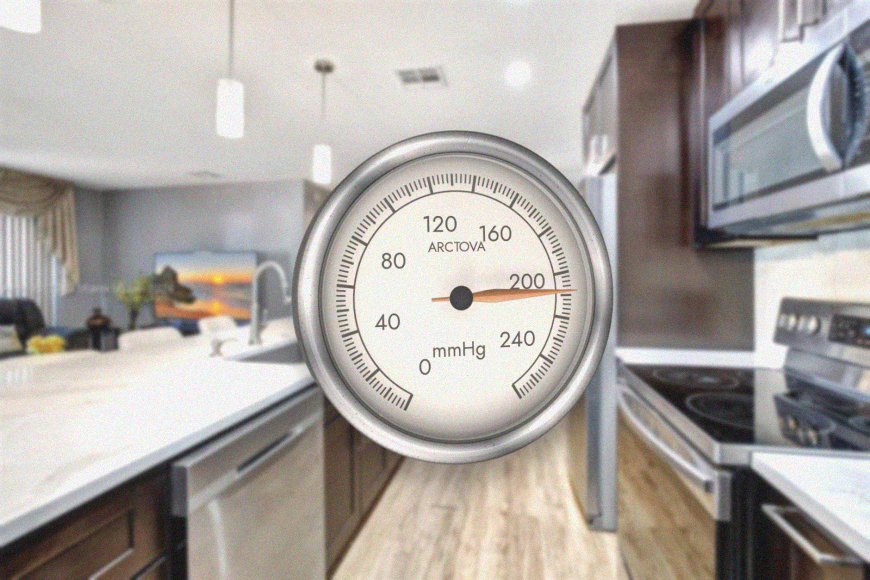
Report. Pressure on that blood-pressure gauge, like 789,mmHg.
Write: 208,mmHg
